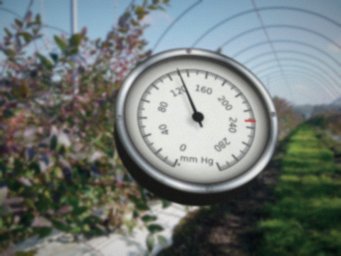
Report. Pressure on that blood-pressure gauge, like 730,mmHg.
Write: 130,mmHg
